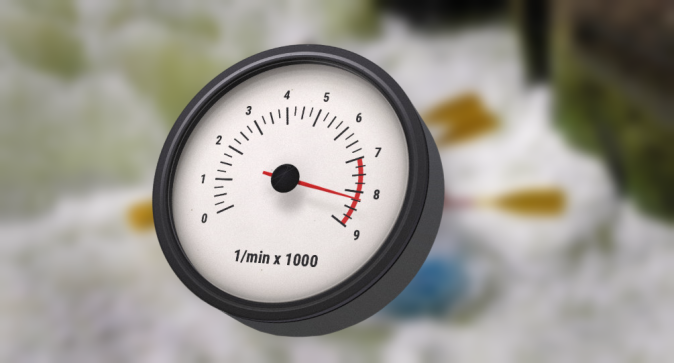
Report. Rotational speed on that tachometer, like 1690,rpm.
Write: 8250,rpm
